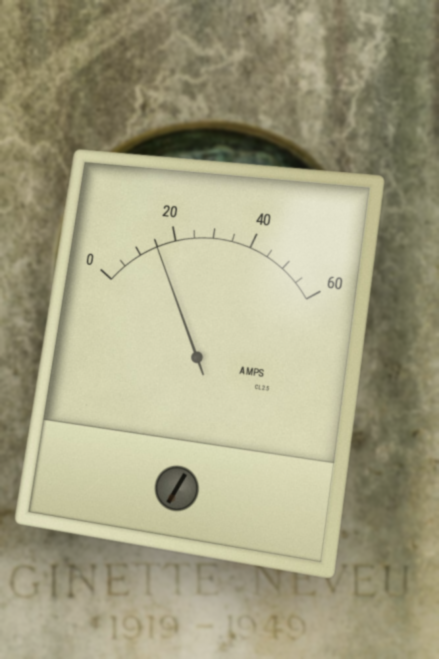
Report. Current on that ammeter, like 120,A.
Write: 15,A
